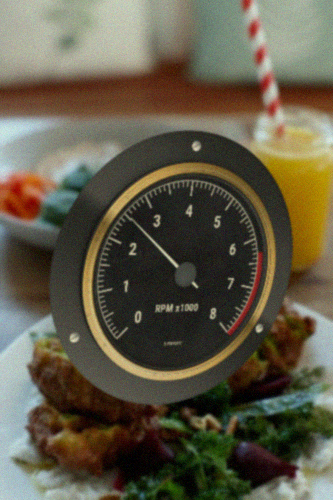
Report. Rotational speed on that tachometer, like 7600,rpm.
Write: 2500,rpm
